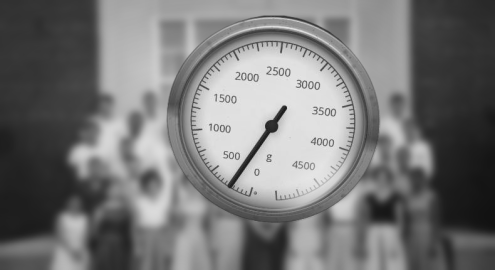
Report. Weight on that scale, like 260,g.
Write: 250,g
